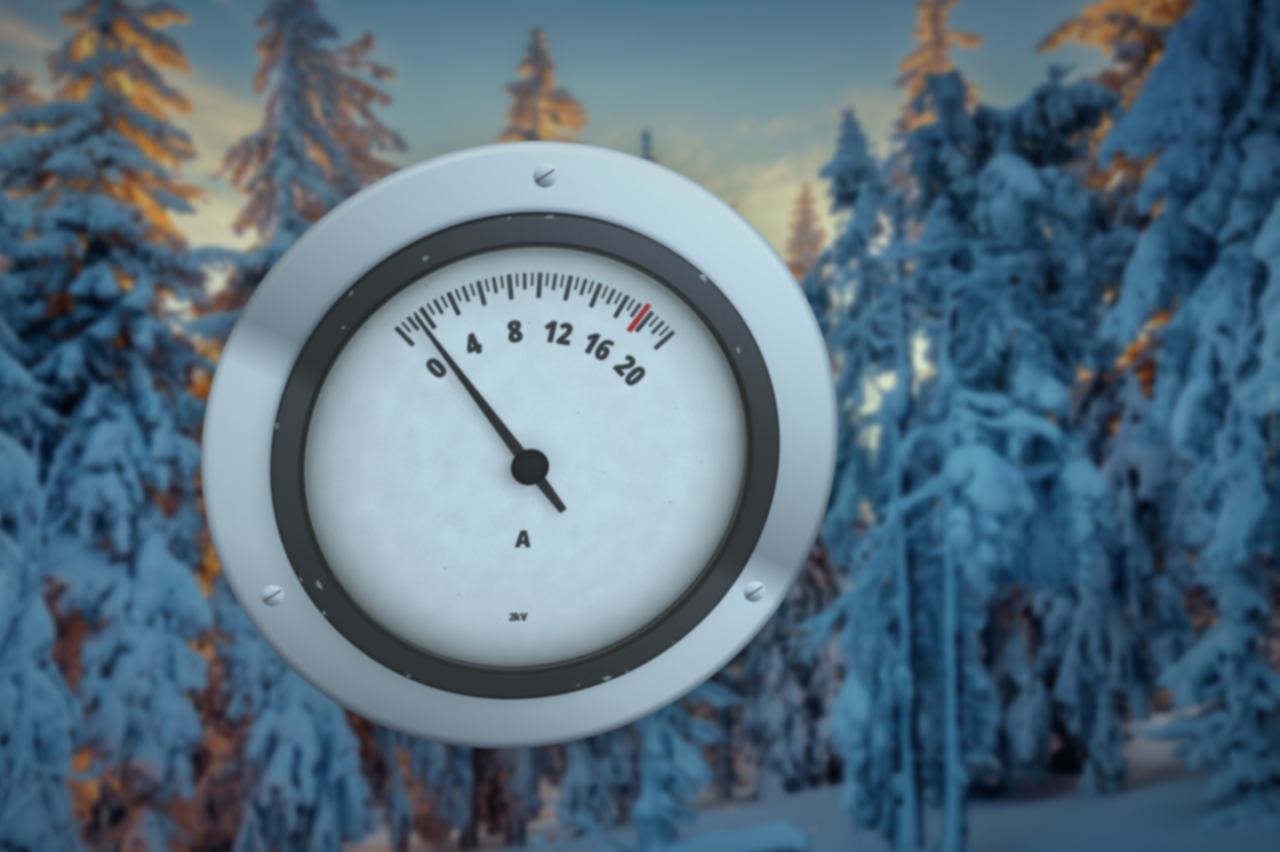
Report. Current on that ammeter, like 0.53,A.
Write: 1.5,A
